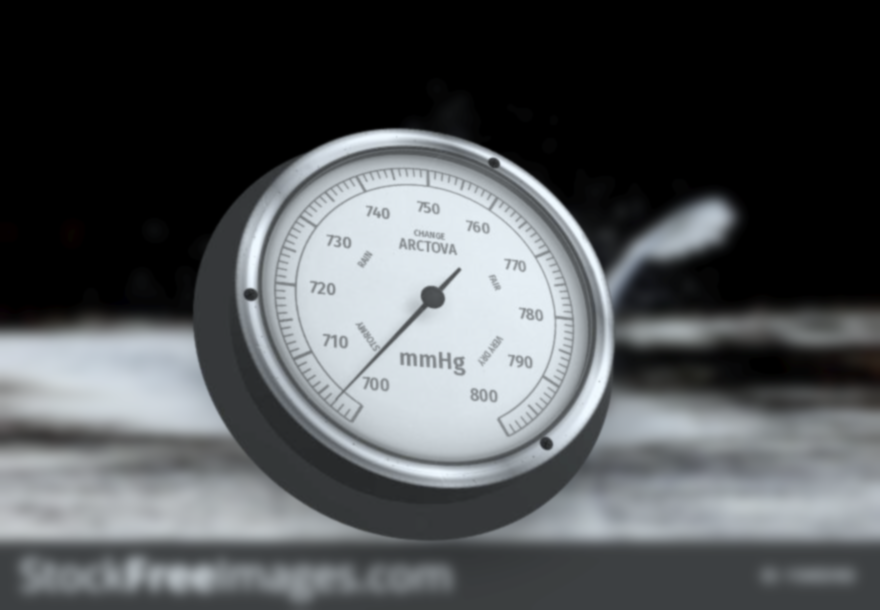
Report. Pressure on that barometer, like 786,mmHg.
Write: 703,mmHg
